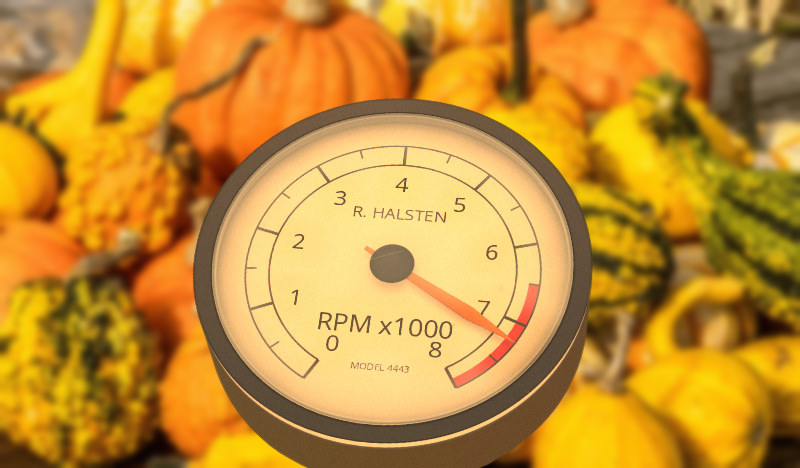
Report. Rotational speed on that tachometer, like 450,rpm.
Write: 7250,rpm
